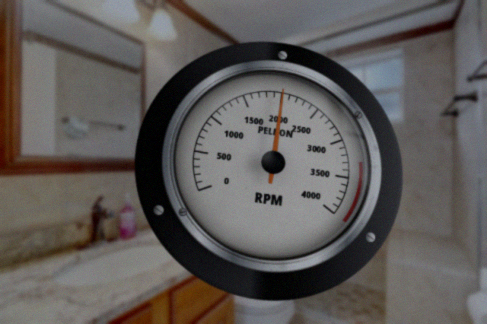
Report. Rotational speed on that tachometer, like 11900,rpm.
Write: 2000,rpm
